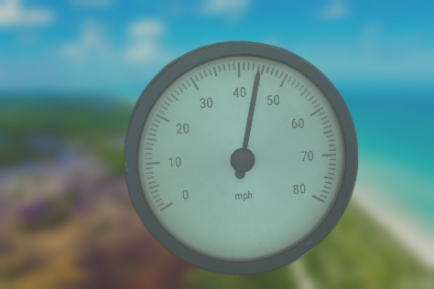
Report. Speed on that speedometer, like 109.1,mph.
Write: 44,mph
